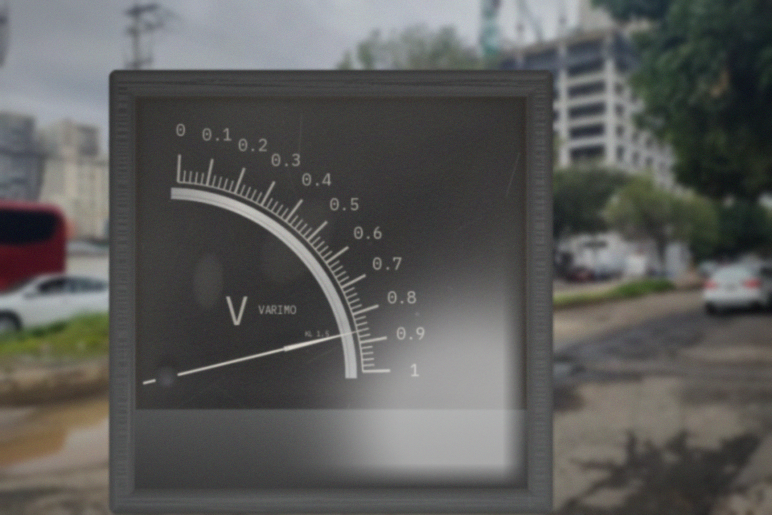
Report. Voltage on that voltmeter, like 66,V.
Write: 0.86,V
